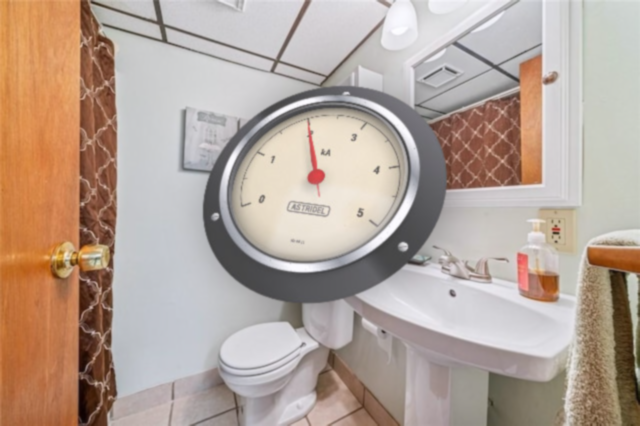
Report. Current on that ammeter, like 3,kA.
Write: 2,kA
